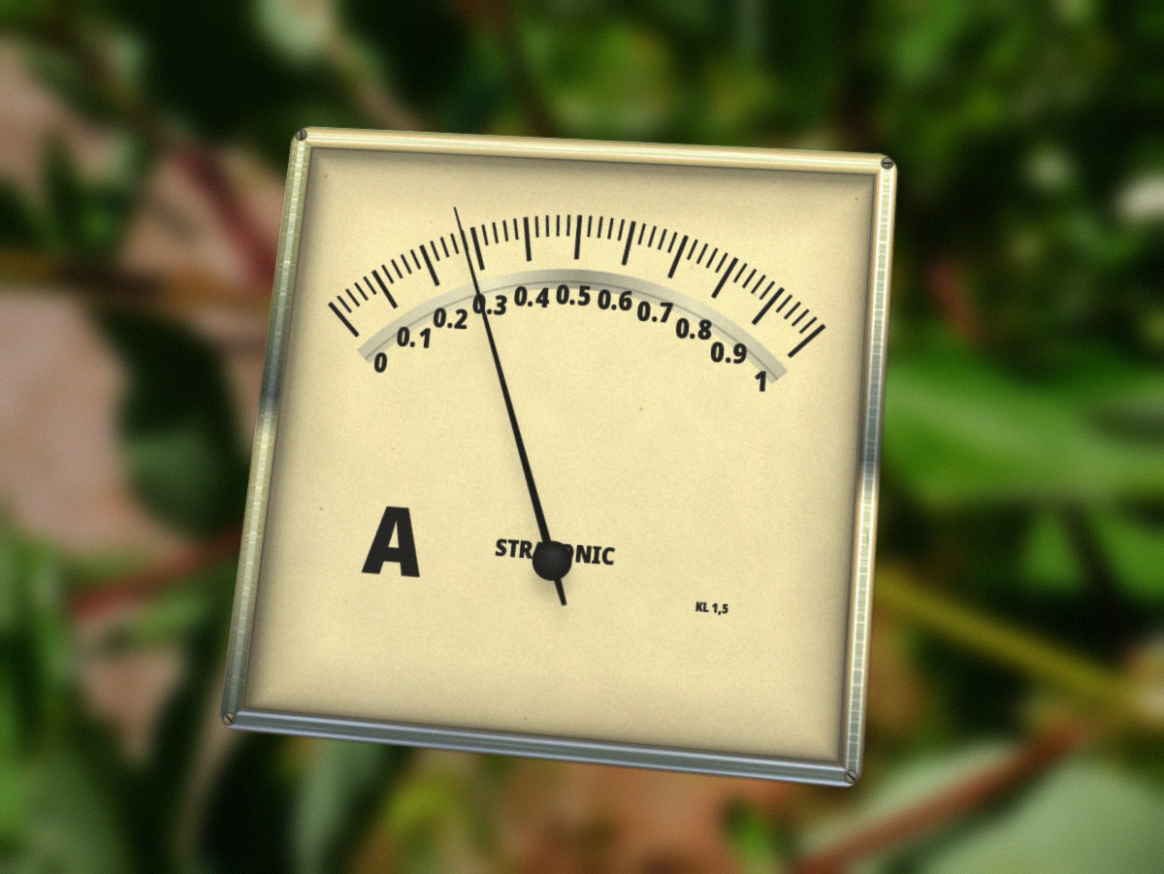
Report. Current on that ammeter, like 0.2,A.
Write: 0.28,A
